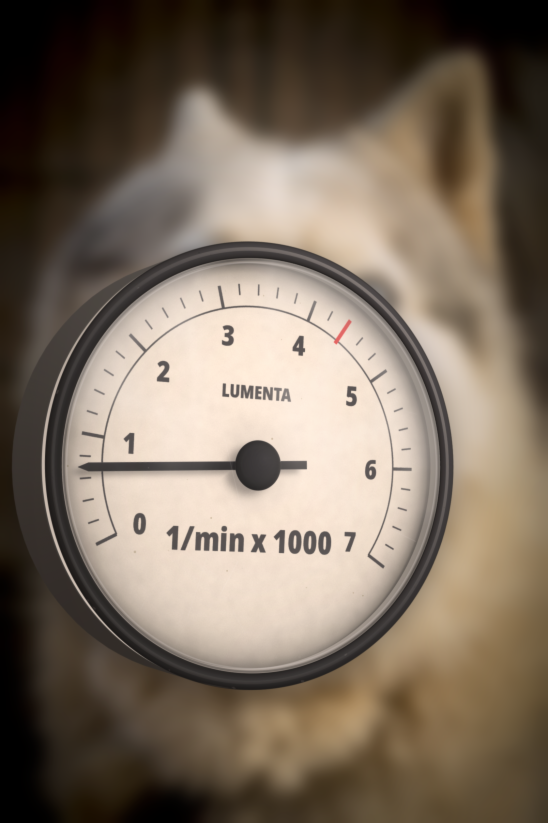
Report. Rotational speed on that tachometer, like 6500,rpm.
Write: 700,rpm
